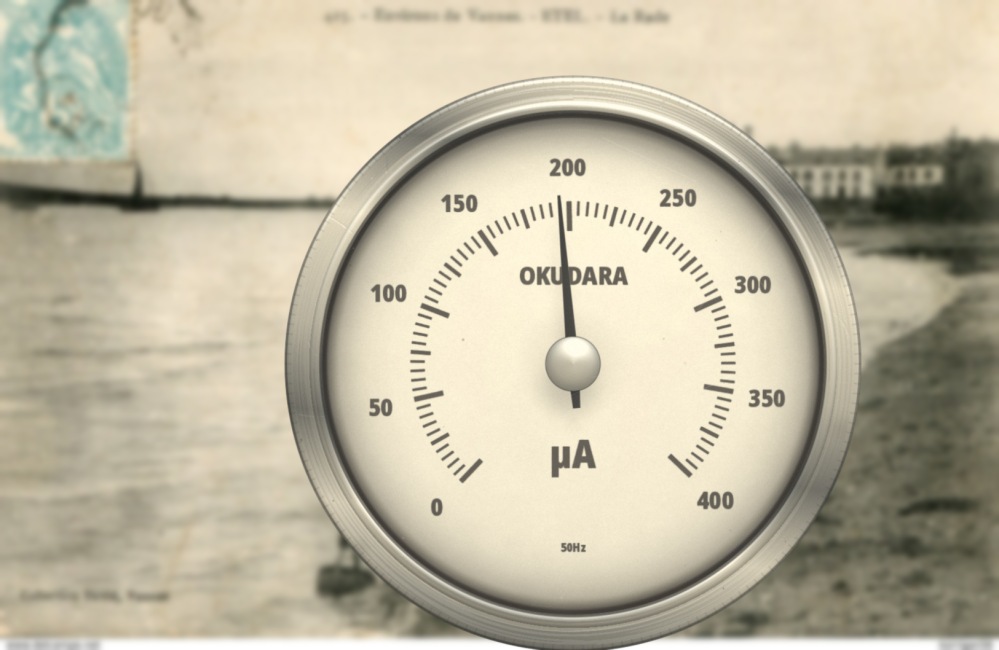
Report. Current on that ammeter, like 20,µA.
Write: 195,µA
